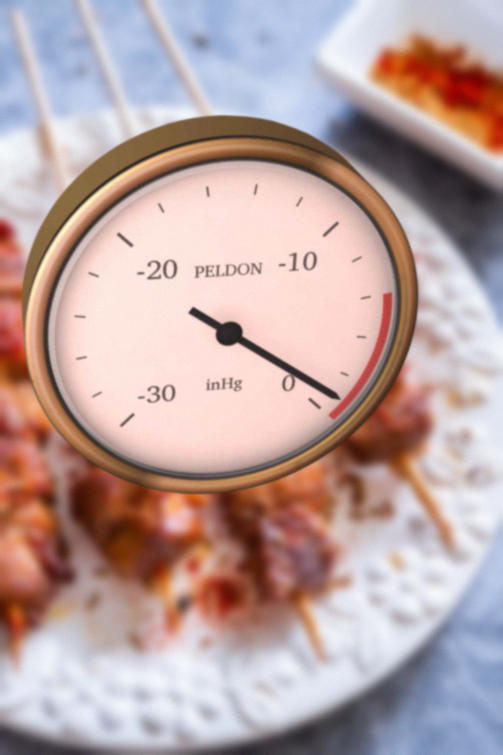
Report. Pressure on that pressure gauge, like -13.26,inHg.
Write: -1,inHg
